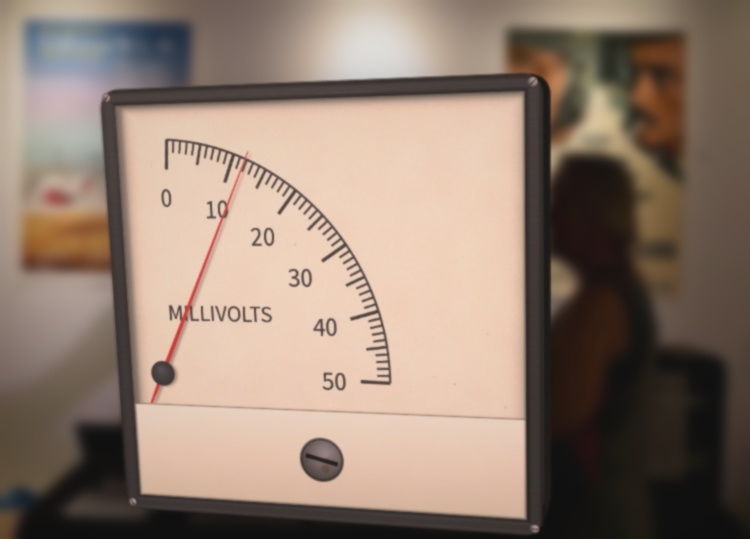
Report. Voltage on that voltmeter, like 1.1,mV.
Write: 12,mV
